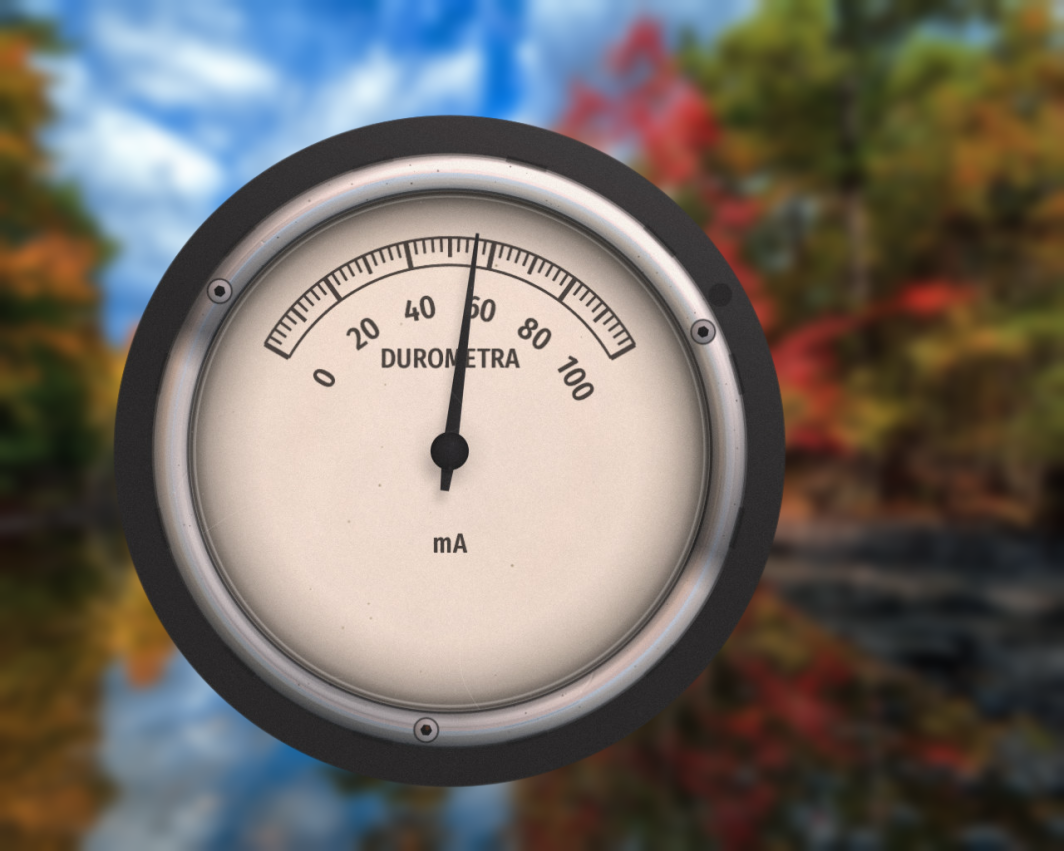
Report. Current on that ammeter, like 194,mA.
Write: 56,mA
